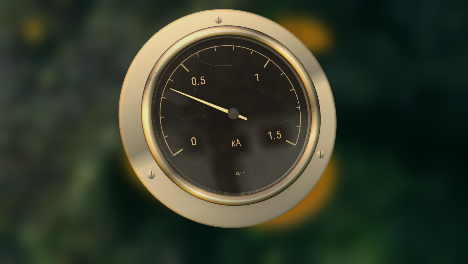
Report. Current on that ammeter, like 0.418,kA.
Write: 0.35,kA
